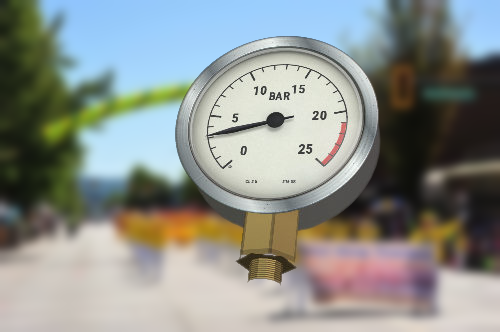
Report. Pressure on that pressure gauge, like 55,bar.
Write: 3,bar
